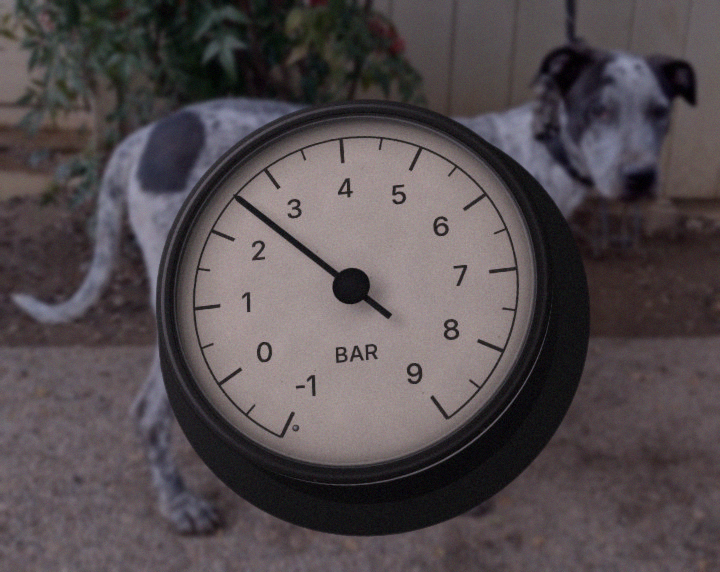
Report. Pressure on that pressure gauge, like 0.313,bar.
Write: 2.5,bar
